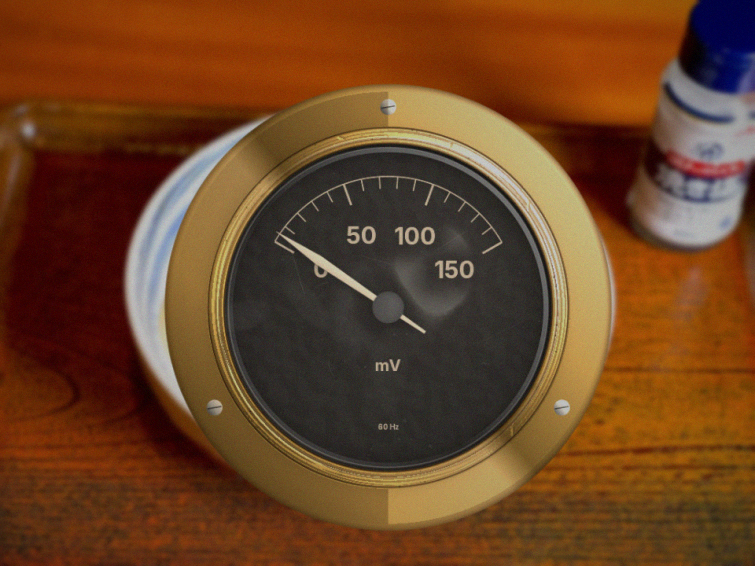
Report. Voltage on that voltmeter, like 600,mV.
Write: 5,mV
